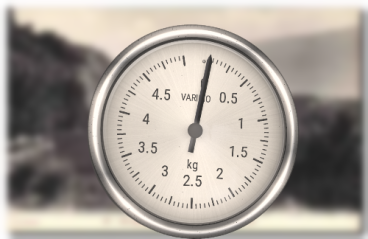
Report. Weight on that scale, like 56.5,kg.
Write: 0,kg
